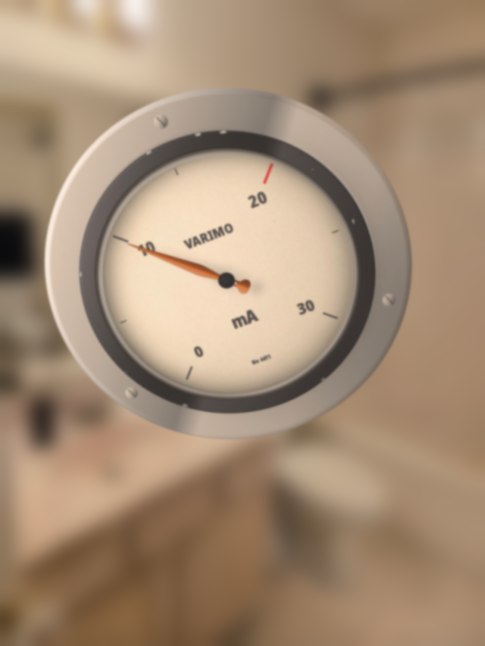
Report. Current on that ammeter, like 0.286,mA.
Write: 10,mA
